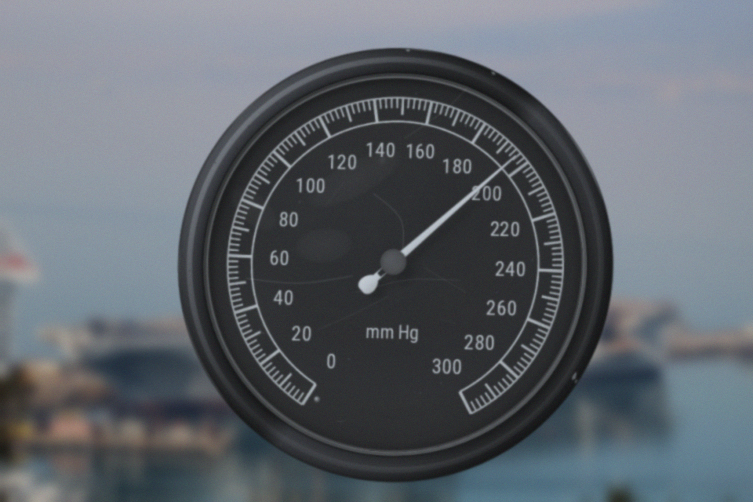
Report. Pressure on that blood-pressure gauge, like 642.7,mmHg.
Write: 196,mmHg
